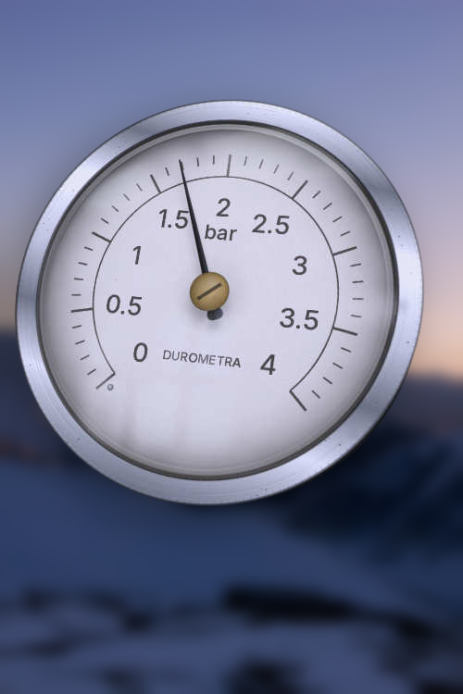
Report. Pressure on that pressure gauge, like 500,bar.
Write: 1.7,bar
